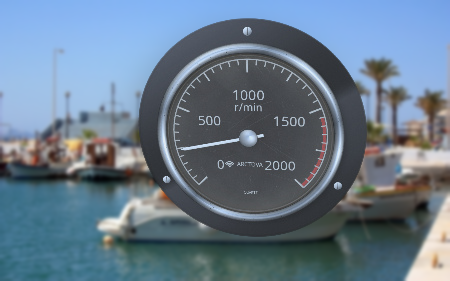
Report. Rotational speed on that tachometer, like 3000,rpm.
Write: 250,rpm
